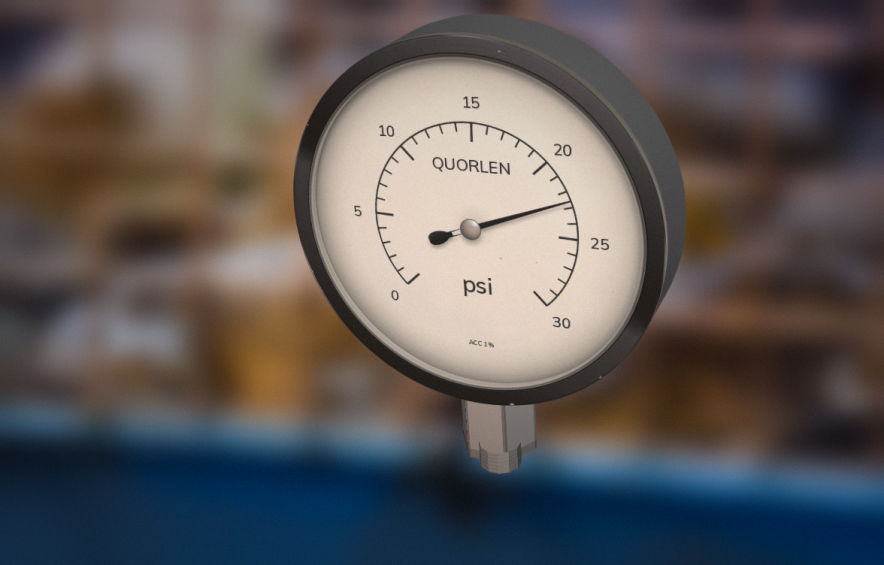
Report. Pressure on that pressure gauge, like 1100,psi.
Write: 22.5,psi
